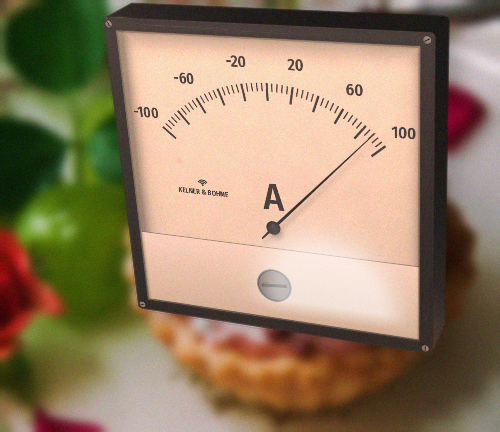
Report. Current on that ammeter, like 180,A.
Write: 88,A
